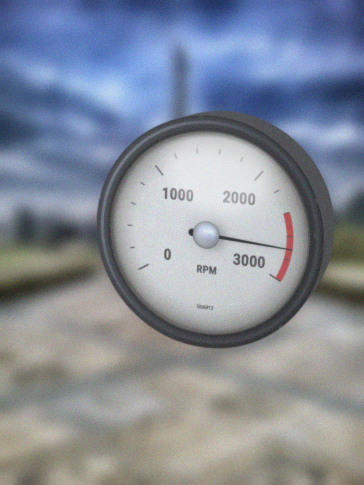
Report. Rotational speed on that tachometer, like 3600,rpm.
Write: 2700,rpm
